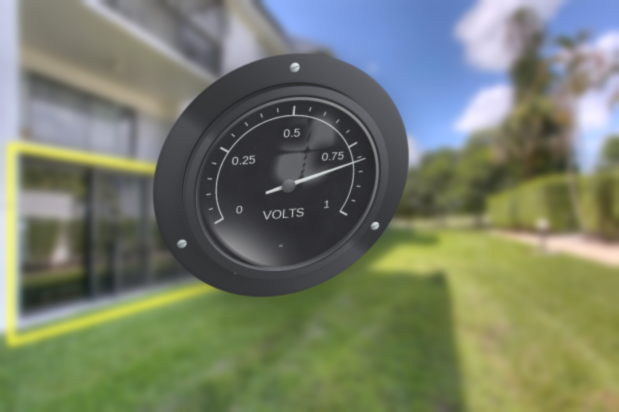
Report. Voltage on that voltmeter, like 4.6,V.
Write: 0.8,V
